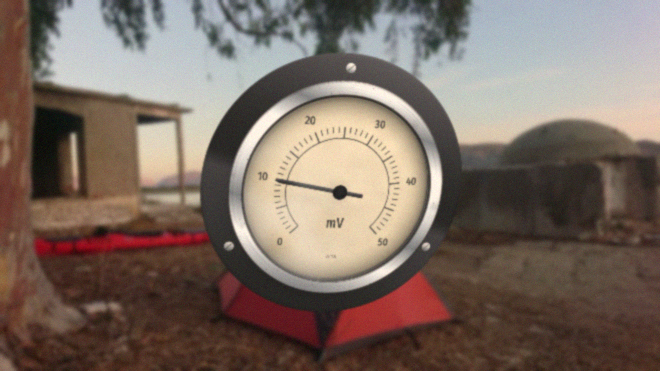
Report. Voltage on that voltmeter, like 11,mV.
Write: 10,mV
